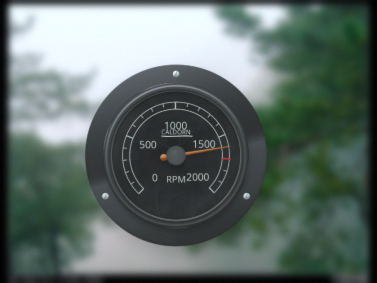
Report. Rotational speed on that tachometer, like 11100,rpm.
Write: 1600,rpm
